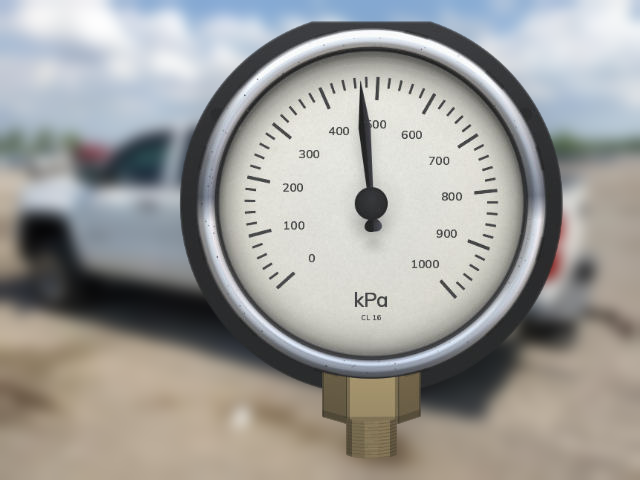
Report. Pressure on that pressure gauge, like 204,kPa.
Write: 470,kPa
